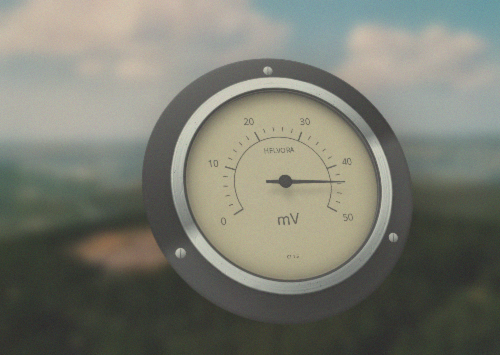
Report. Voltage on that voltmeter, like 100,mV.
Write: 44,mV
